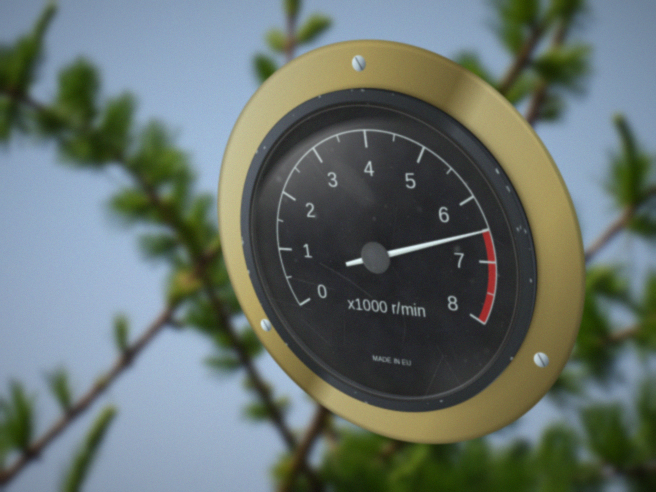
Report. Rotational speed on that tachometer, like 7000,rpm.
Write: 6500,rpm
